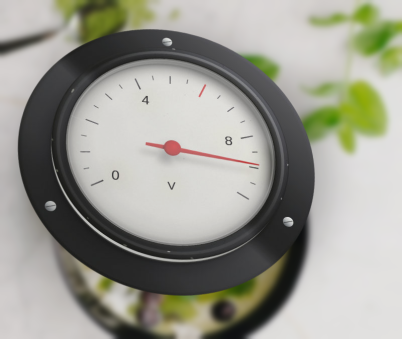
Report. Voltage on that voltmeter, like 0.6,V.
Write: 9,V
